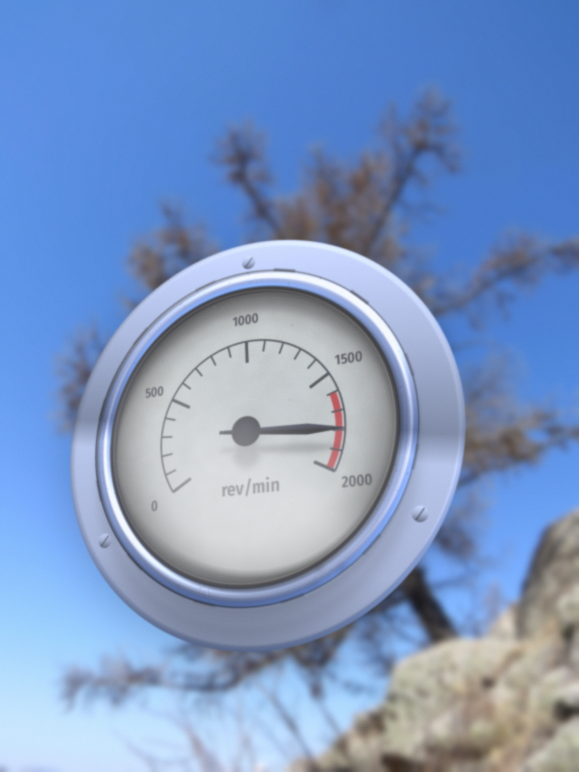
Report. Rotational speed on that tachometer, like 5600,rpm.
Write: 1800,rpm
